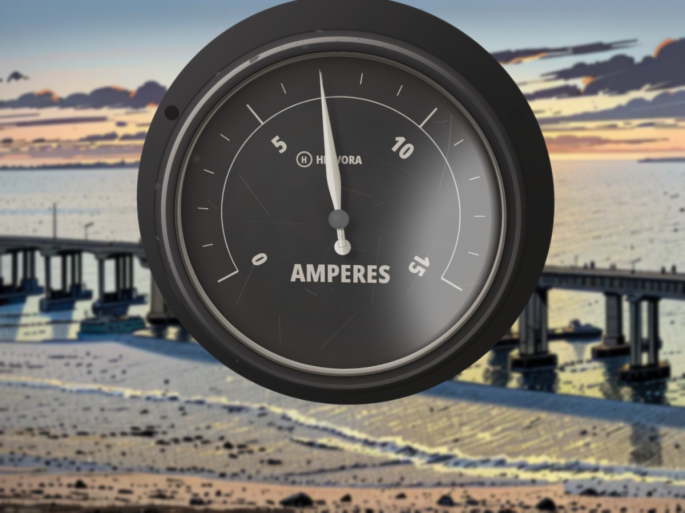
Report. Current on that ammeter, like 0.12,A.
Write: 7,A
